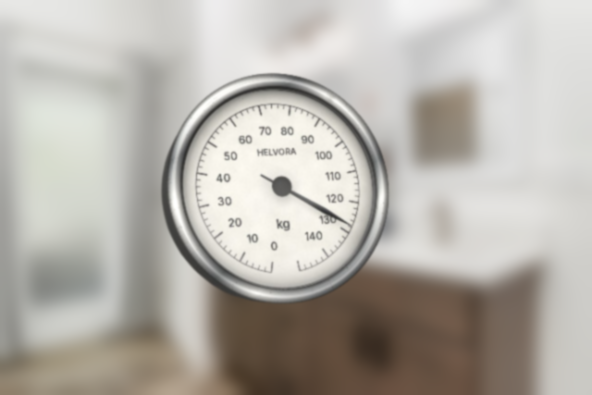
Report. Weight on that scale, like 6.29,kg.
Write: 128,kg
